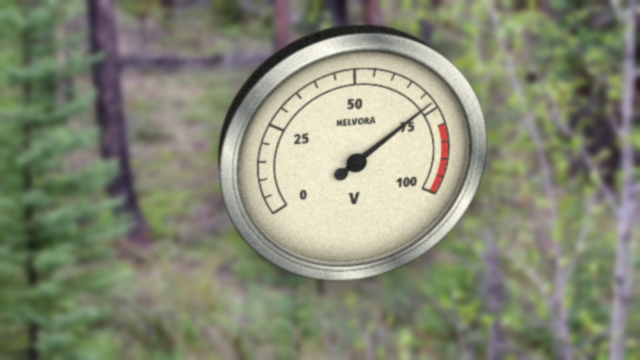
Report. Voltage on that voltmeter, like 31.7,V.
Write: 72.5,V
